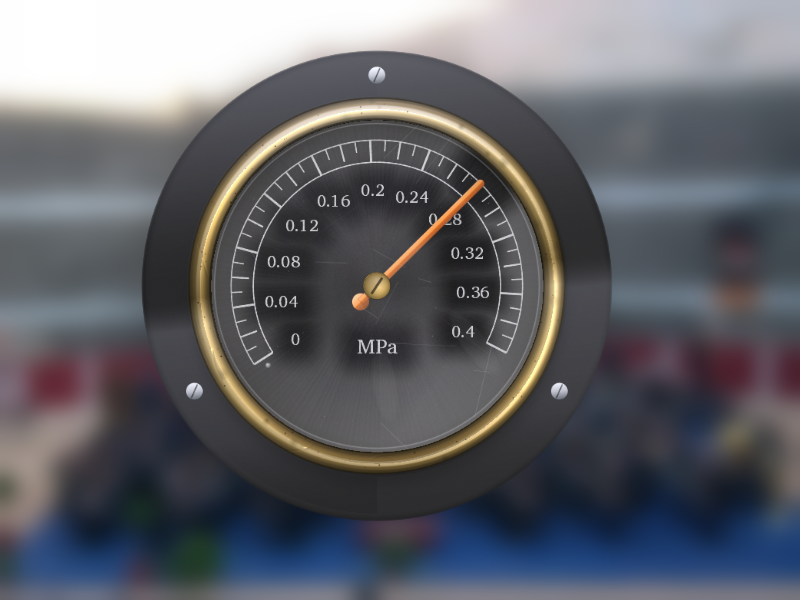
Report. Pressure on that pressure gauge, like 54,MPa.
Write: 0.28,MPa
